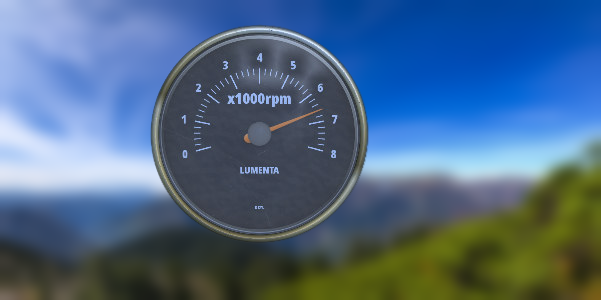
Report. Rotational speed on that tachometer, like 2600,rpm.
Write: 6600,rpm
